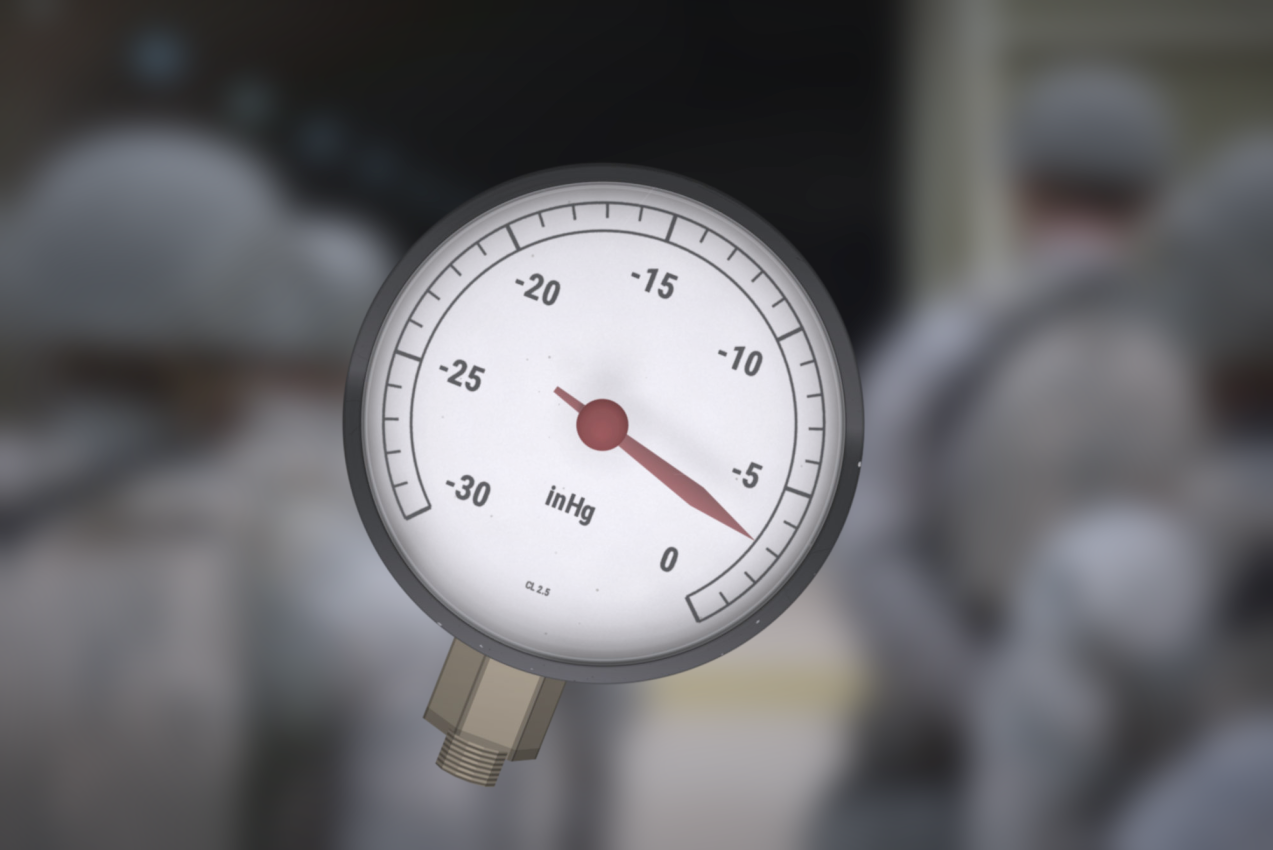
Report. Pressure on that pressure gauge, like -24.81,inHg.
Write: -3,inHg
